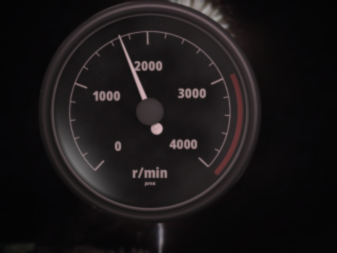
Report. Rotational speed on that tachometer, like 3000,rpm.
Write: 1700,rpm
